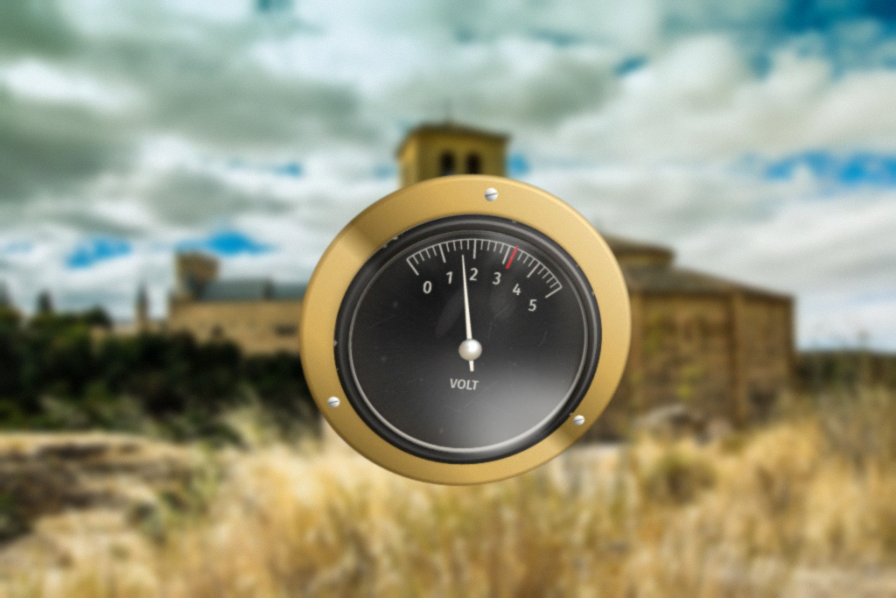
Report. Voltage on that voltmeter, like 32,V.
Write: 1.6,V
